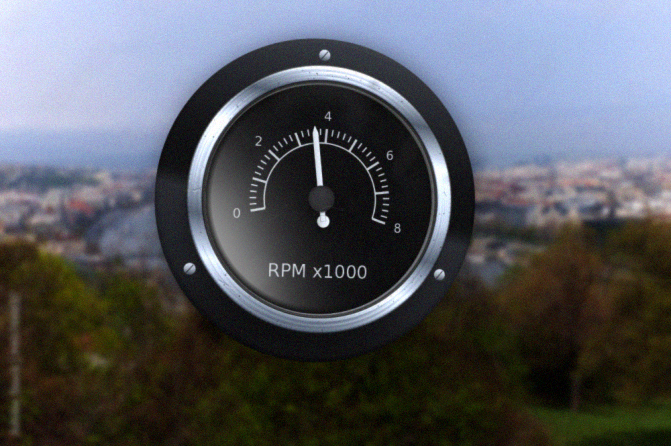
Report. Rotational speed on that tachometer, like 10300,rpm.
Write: 3600,rpm
